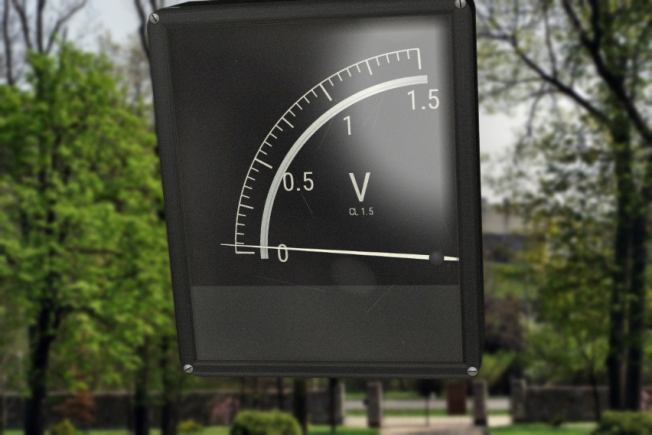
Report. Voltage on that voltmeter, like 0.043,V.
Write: 0.05,V
